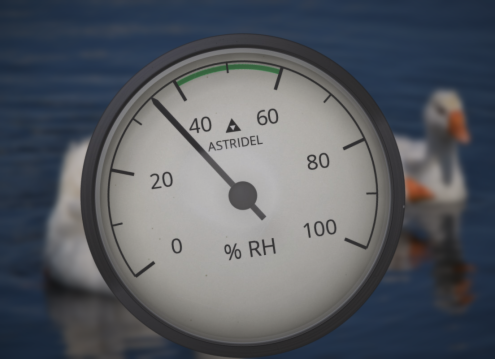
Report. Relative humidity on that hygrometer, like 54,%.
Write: 35,%
